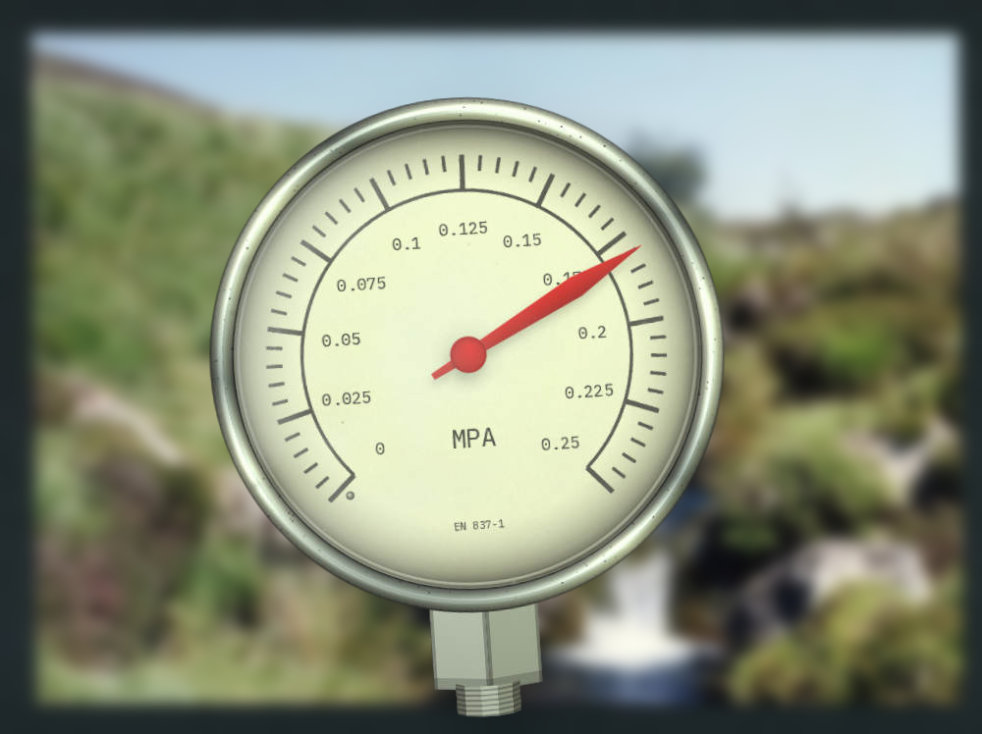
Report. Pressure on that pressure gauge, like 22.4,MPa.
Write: 0.18,MPa
